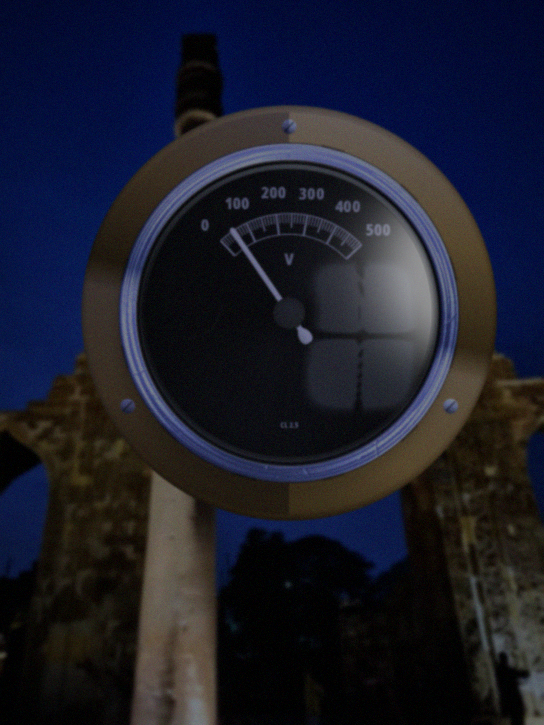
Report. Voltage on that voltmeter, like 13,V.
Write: 50,V
